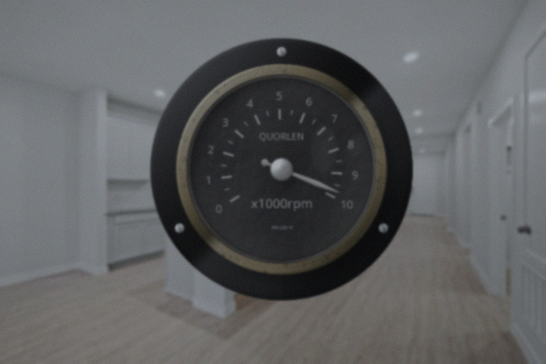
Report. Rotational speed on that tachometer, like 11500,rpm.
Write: 9750,rpm
